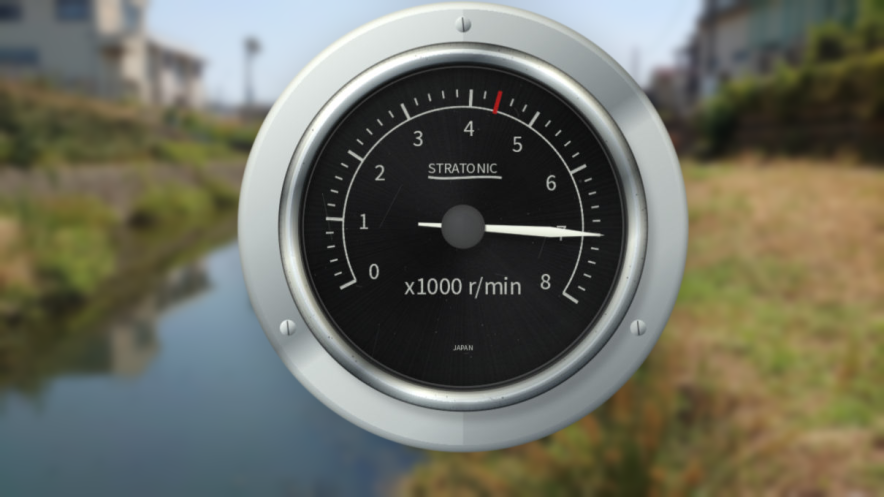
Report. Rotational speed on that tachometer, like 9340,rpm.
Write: 7000,rpm
